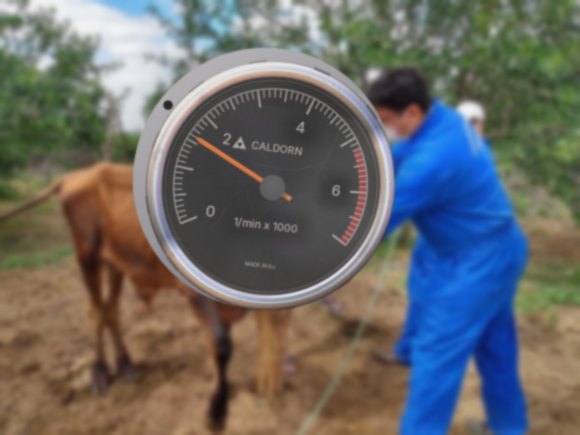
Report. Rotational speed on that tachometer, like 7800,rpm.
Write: 1600,rpm
